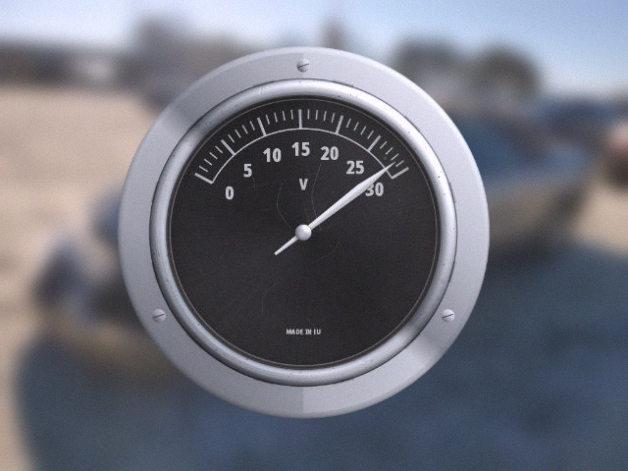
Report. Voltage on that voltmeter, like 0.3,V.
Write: 28.5,V
